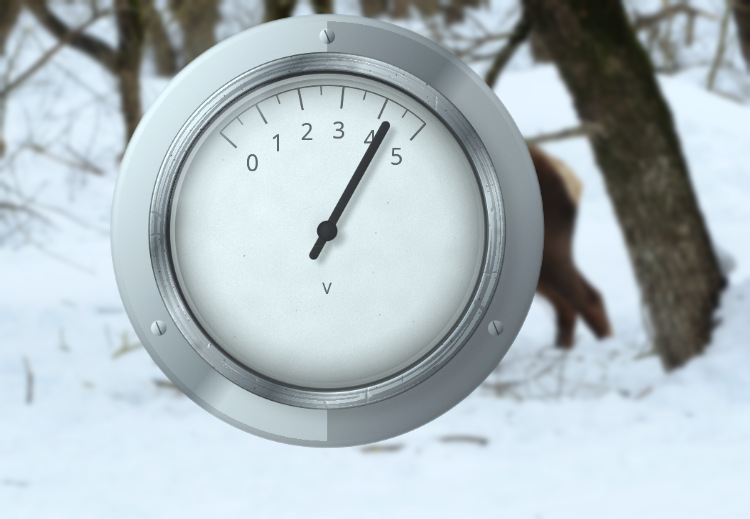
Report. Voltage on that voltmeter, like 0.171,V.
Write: 4.25,V
